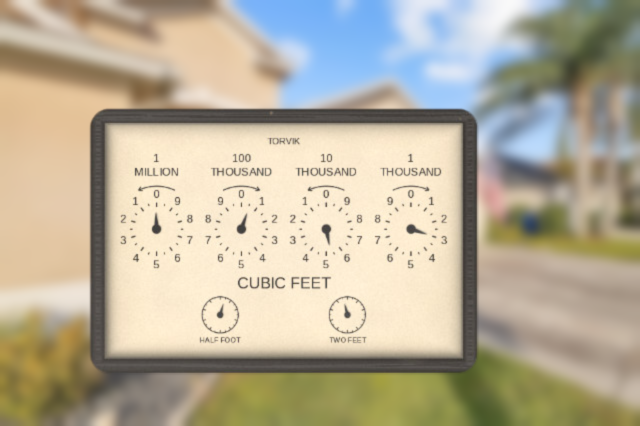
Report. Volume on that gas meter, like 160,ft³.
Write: 5300,ft³
